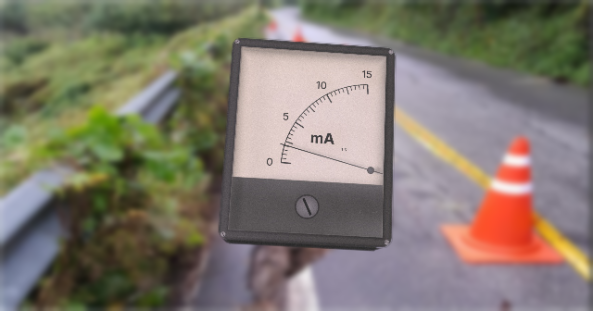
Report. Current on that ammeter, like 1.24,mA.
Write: 2,mA
